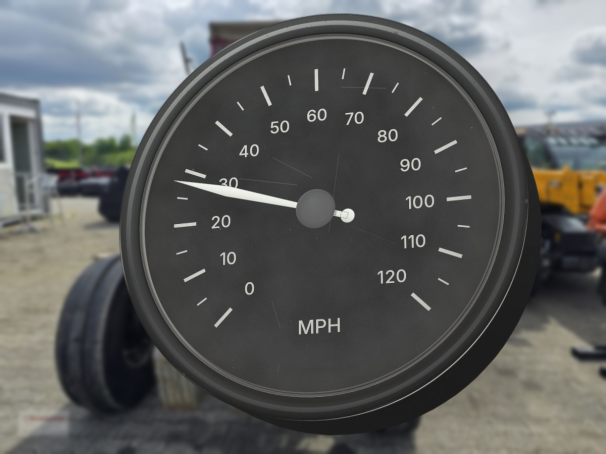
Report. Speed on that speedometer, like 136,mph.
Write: 27.5,mph
